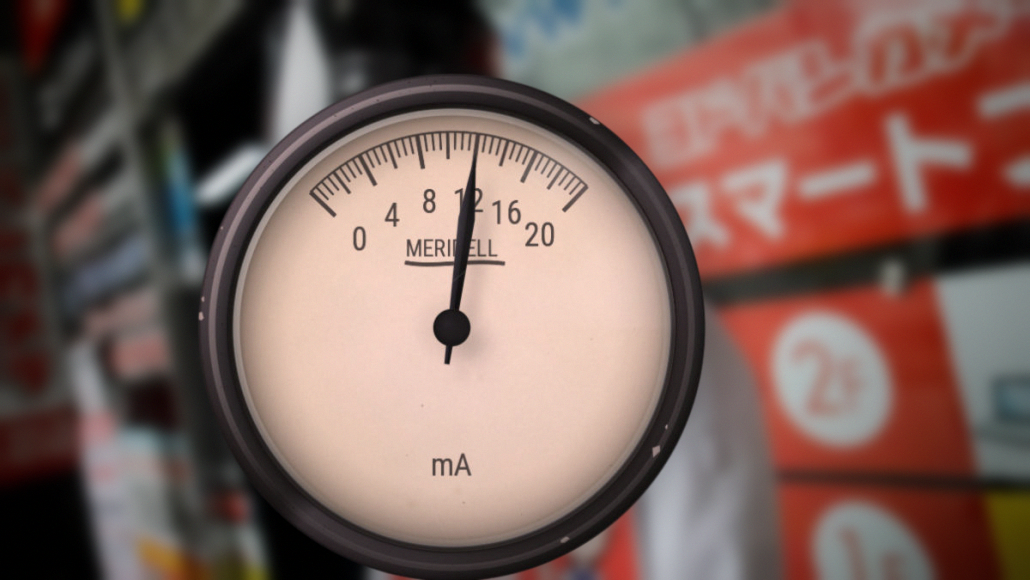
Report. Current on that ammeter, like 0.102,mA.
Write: 12,mA
